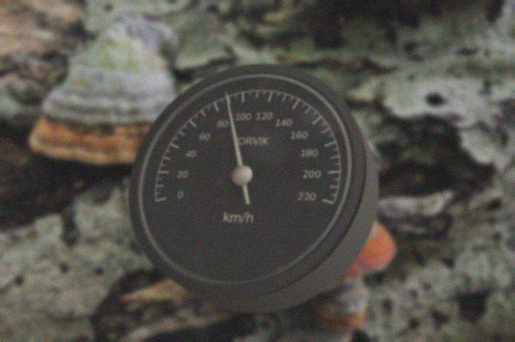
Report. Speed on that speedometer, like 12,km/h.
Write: 90,km/h
